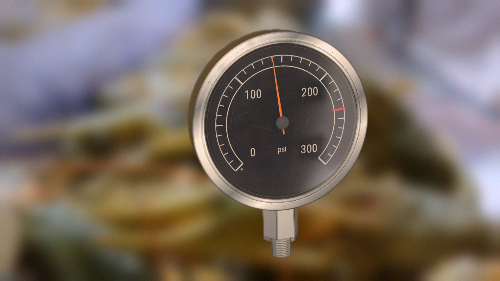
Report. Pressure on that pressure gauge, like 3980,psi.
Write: 140,psi
